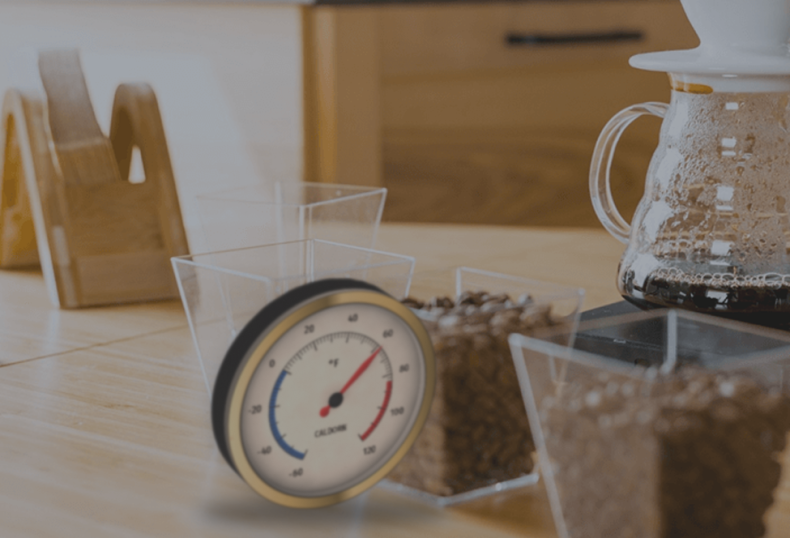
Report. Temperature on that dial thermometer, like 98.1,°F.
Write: 60,°F
